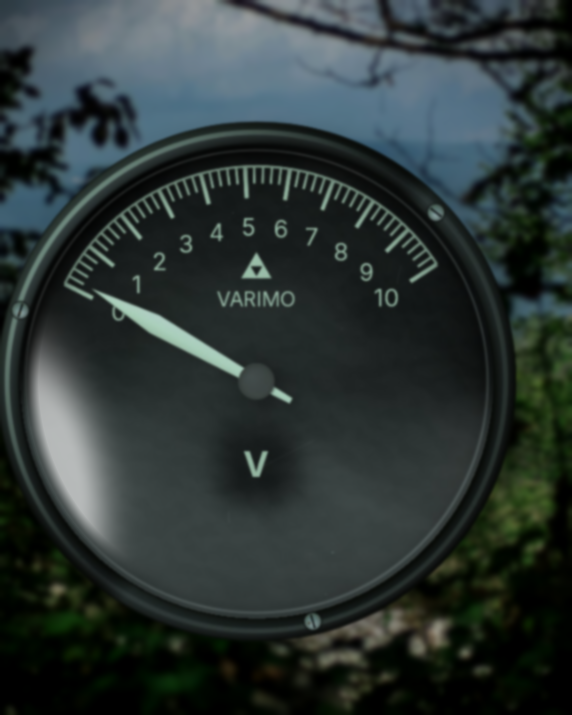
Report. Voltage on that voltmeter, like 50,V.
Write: 0.2,V
